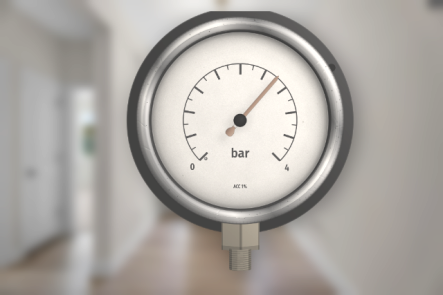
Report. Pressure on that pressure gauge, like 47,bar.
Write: 2.6,bar
